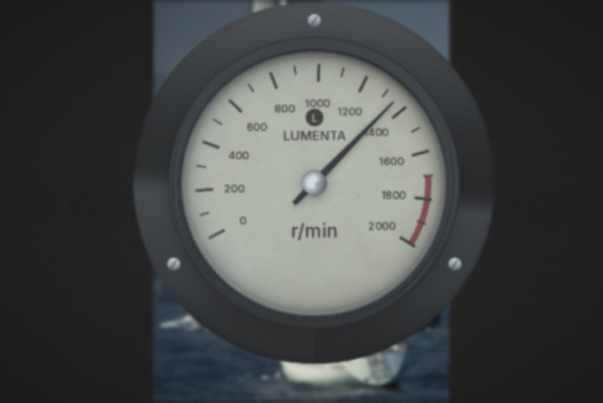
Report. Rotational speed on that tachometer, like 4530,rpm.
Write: 1350,rpm
